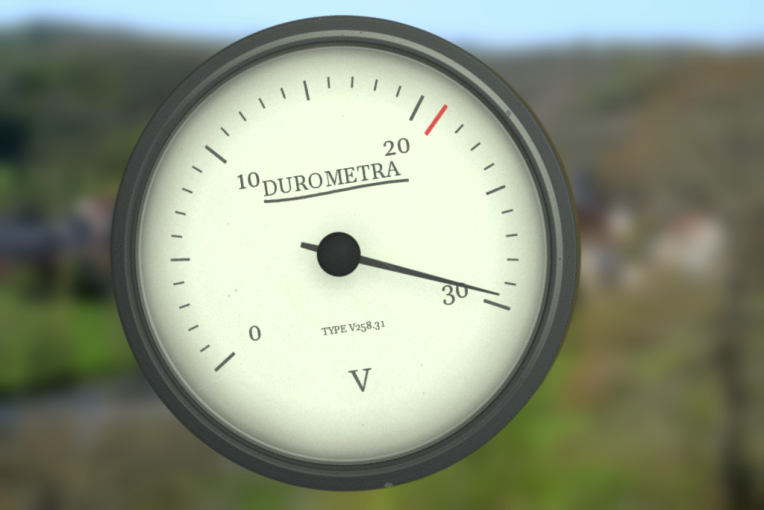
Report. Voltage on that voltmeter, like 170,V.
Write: 29.5,V
